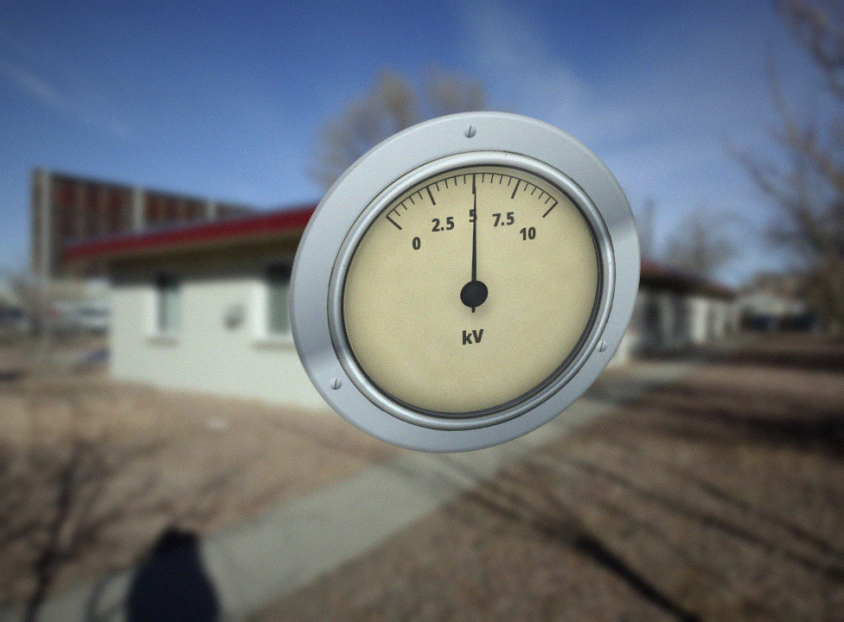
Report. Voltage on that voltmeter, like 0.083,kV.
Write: 5,kV
